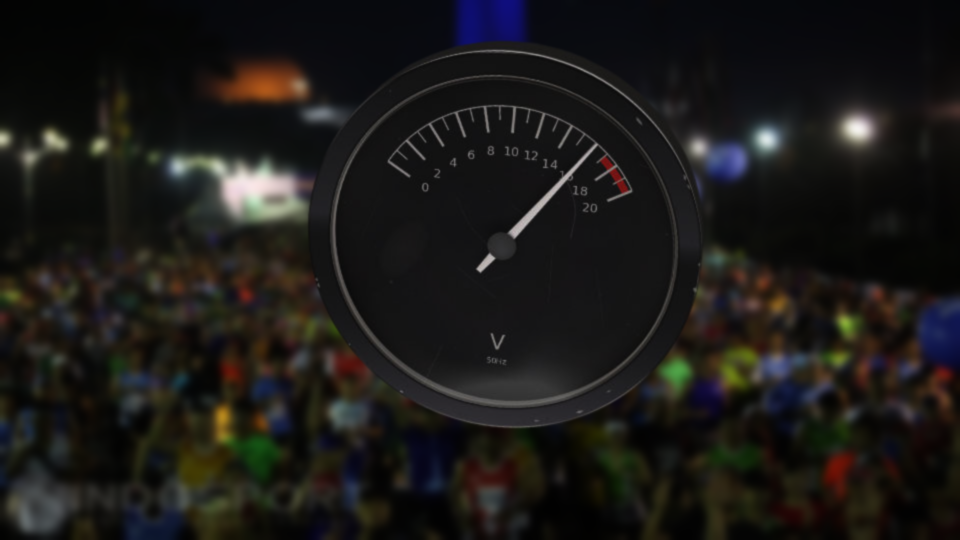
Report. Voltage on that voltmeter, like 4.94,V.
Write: 16,V
